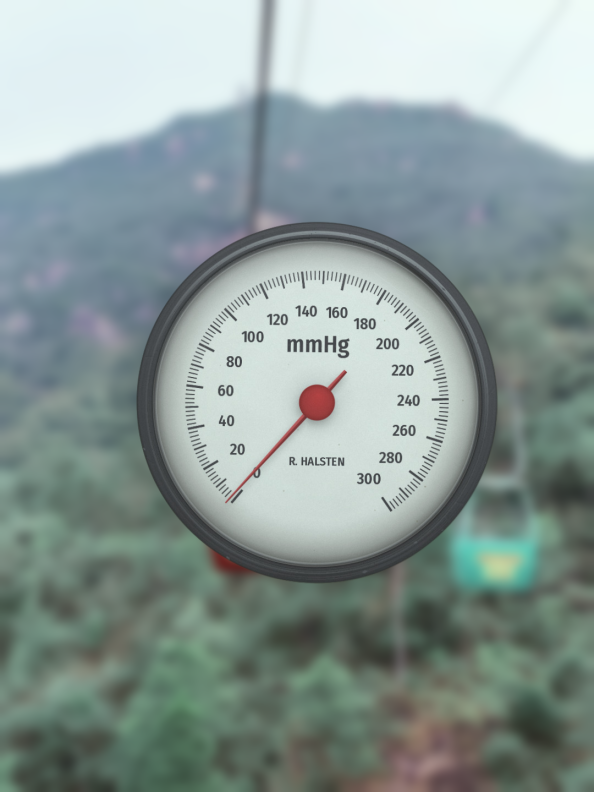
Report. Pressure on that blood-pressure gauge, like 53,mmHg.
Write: 2,mmHg
